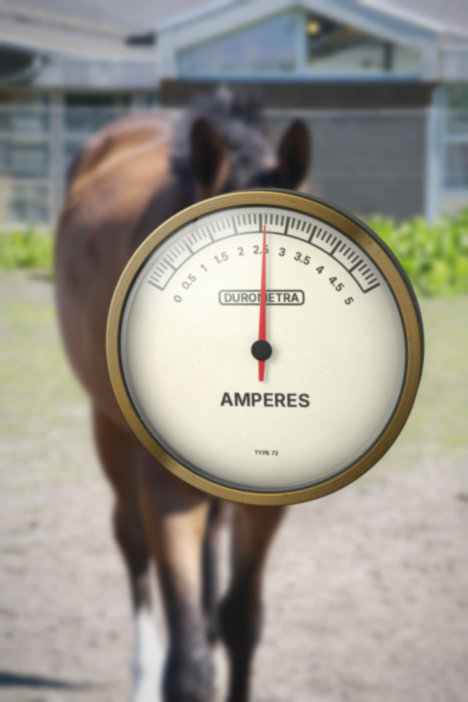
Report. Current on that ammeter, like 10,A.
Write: 2.6,A
